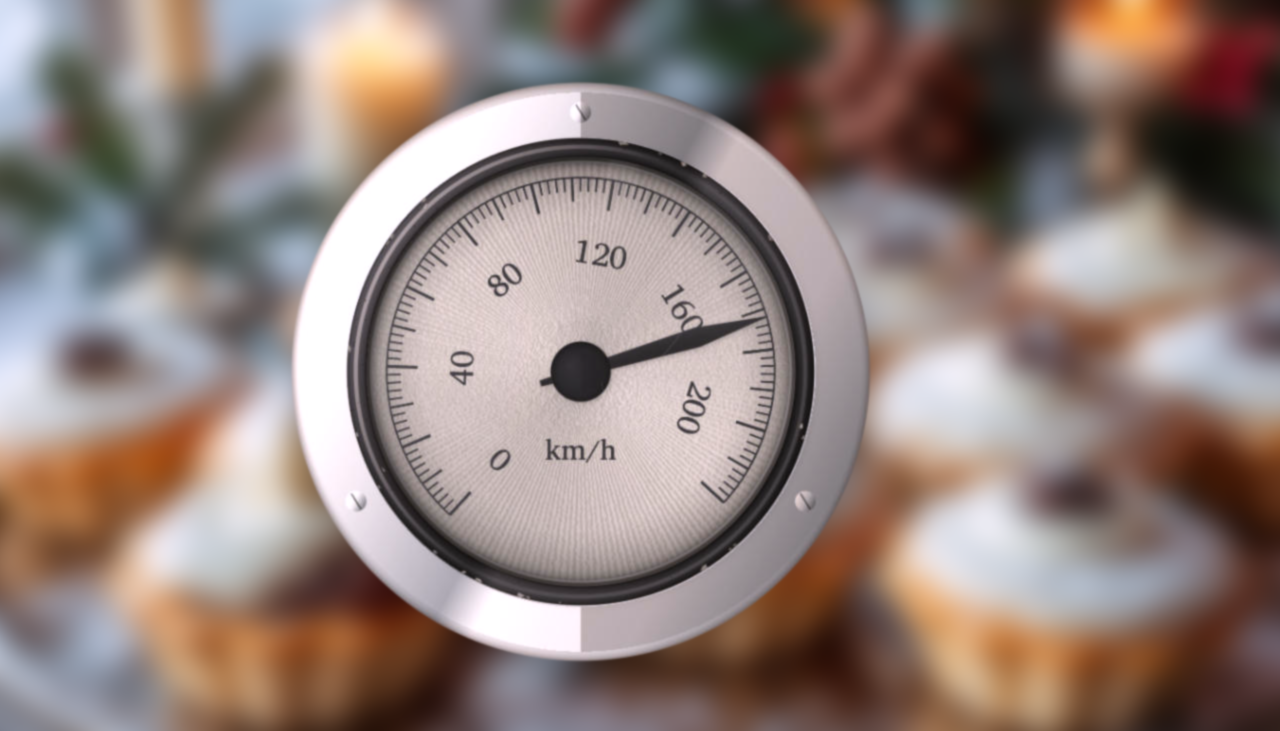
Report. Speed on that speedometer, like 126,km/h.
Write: 172,km/h
